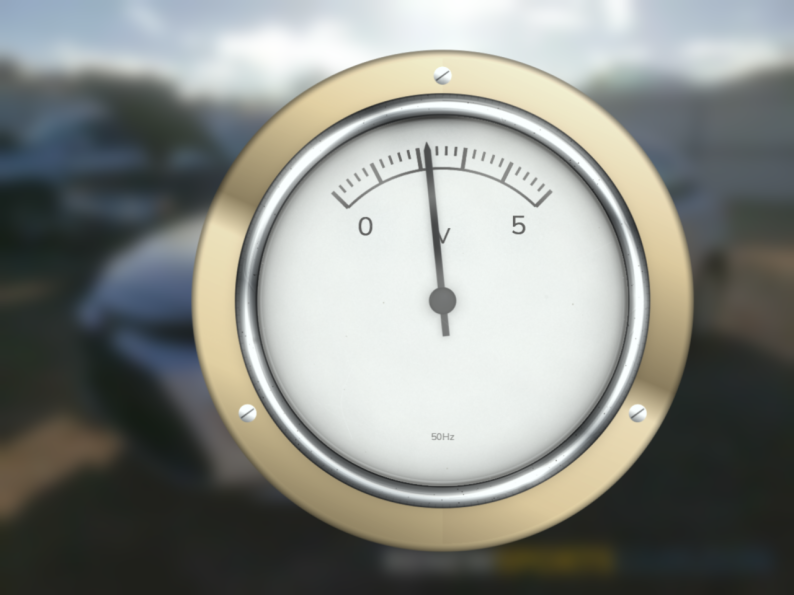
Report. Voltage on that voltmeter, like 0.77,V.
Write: 2.2,V
